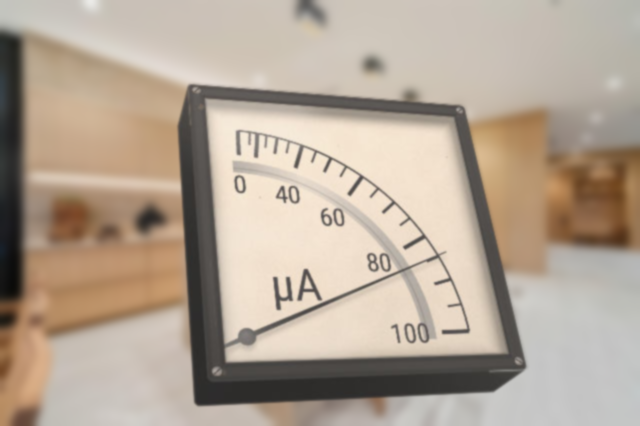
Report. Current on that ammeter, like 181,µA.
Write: 85,µA
